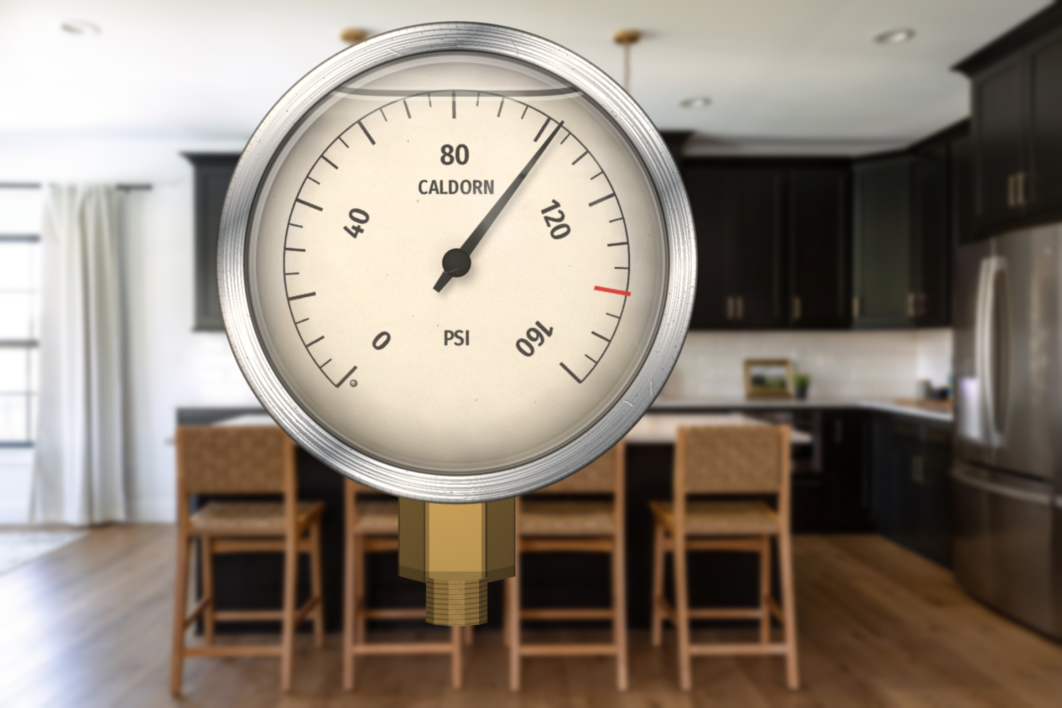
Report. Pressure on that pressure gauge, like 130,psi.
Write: 102.5,psi
